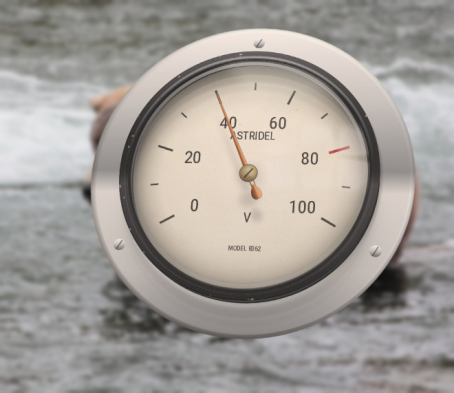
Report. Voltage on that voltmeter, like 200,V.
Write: 40,V
